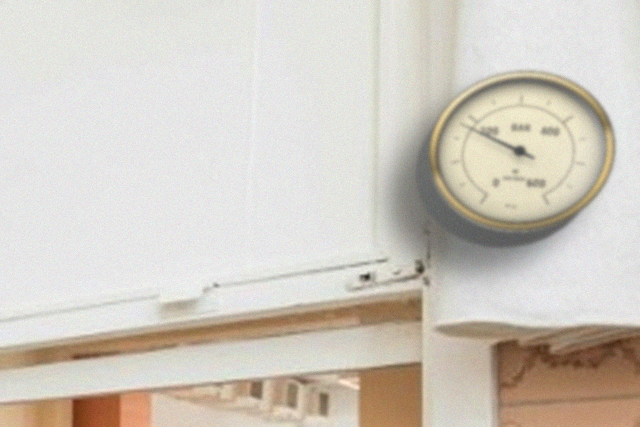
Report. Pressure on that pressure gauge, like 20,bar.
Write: 175,bar
